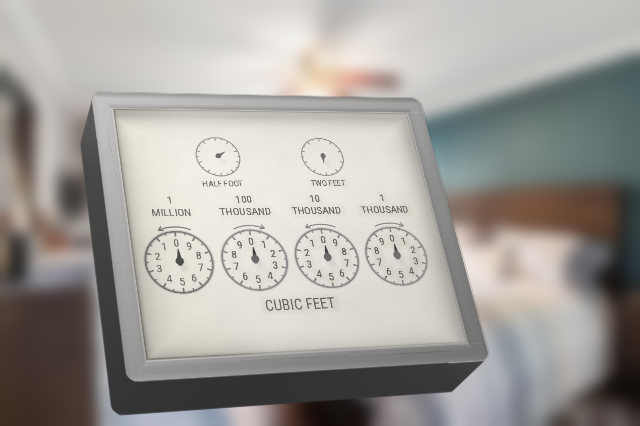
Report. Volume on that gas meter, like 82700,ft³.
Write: 0,ft³
